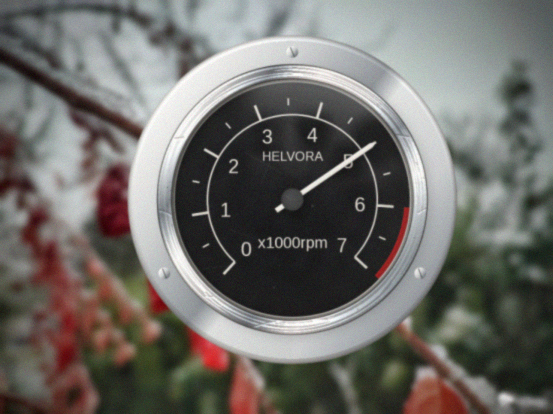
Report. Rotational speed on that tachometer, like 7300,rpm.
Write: 5000,rpm
